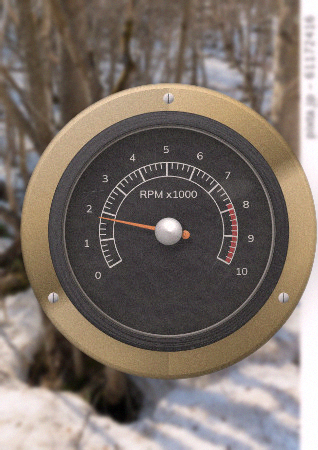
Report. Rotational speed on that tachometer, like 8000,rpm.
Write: 1800,rpm
